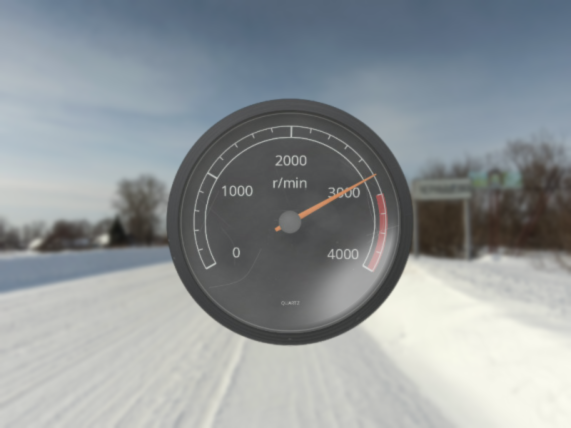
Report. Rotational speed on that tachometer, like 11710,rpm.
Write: 3000,rpm
